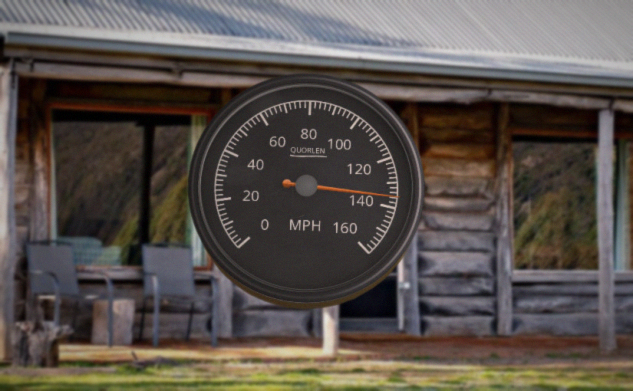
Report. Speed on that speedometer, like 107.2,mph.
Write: 136,mph
